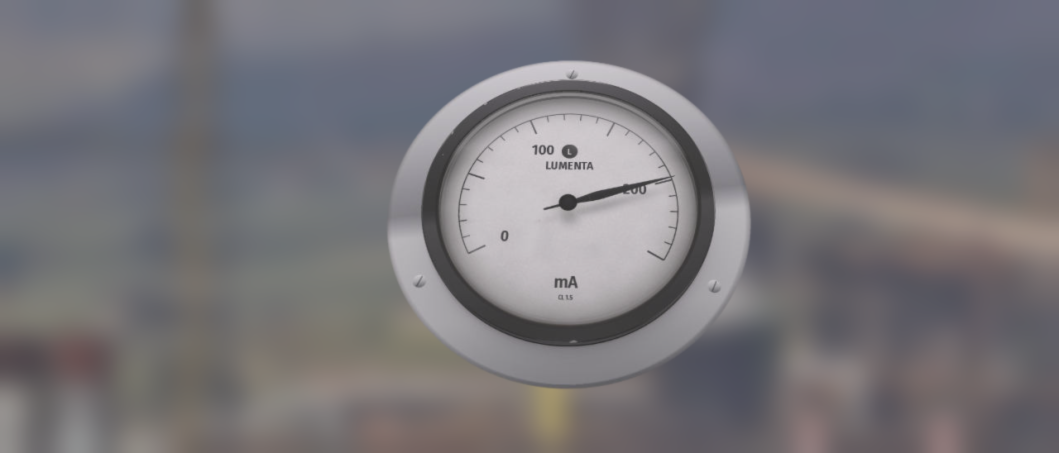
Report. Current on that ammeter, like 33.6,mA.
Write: 200,mA
